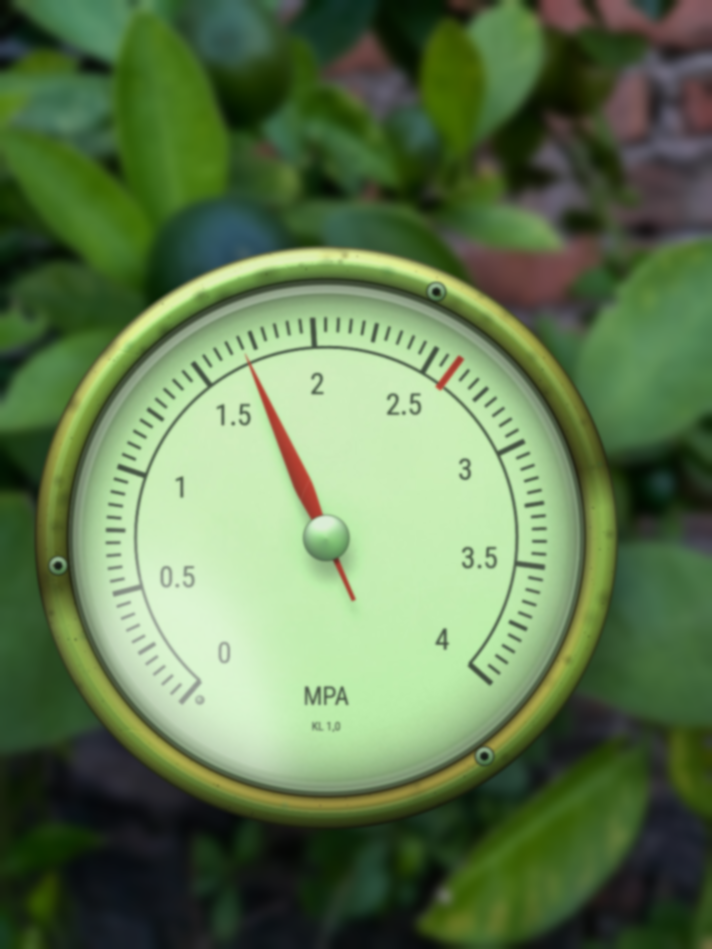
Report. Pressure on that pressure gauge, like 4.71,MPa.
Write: 1.7,MPa
